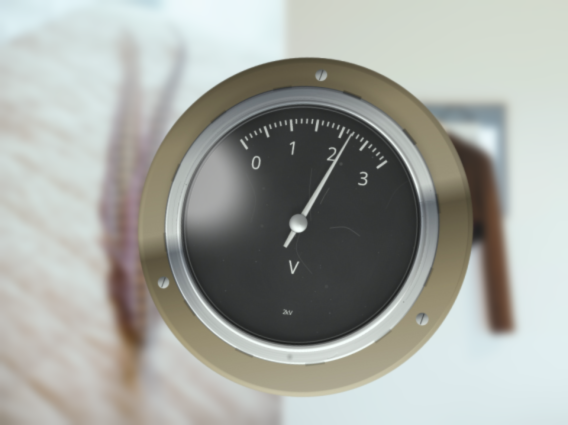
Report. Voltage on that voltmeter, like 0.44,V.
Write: 2.2,V
